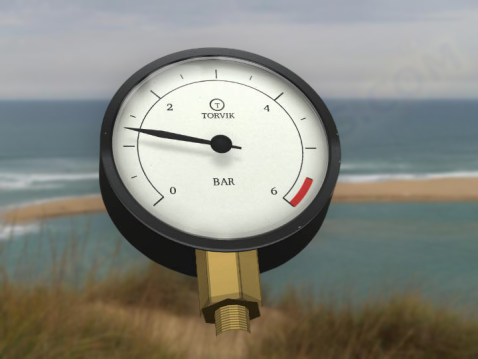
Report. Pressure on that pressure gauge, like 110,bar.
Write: 1.25,bar
